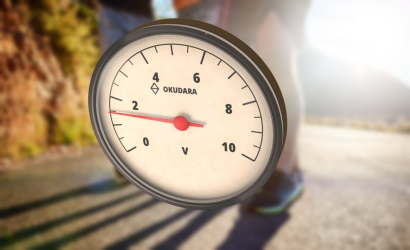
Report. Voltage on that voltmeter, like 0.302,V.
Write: 1.5,V
